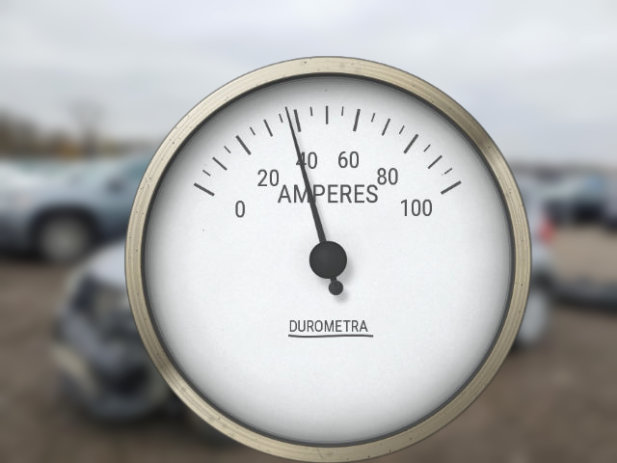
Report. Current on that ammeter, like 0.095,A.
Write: 37.5,A
